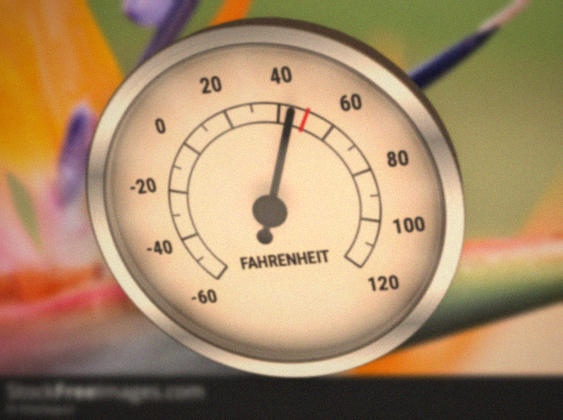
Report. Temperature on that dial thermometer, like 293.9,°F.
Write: 45,°F
